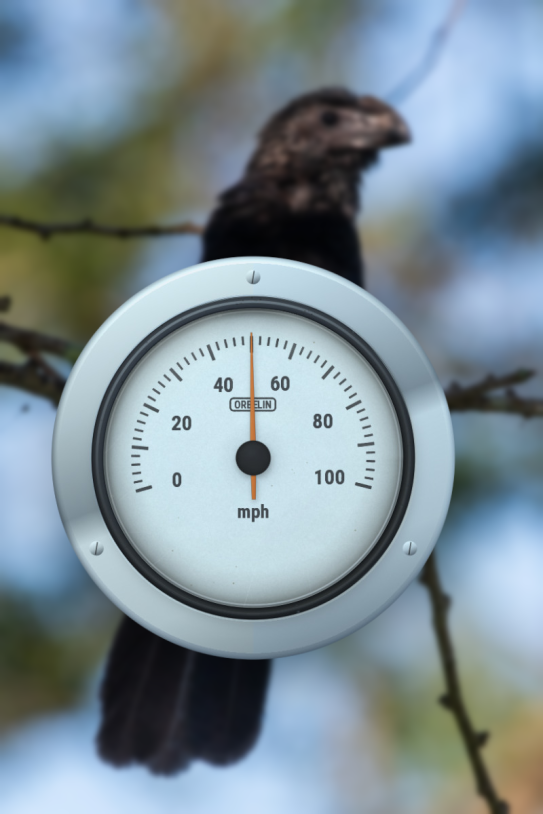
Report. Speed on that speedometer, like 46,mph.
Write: 50,mph
